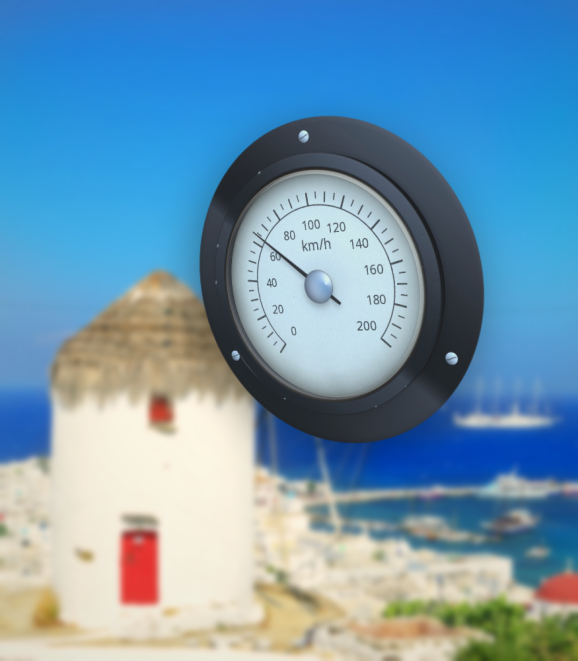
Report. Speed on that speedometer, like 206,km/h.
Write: 65,km/h
